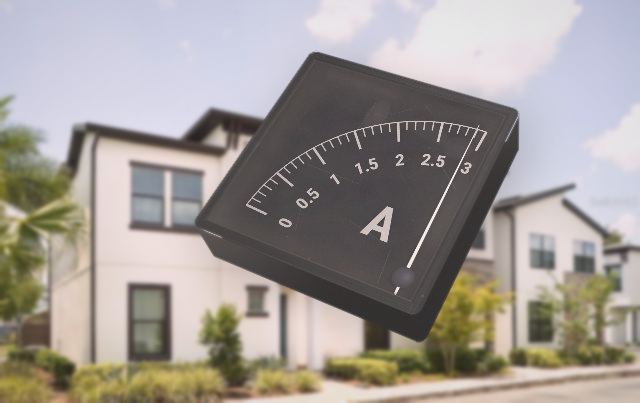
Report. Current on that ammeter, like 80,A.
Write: 2.9,A
